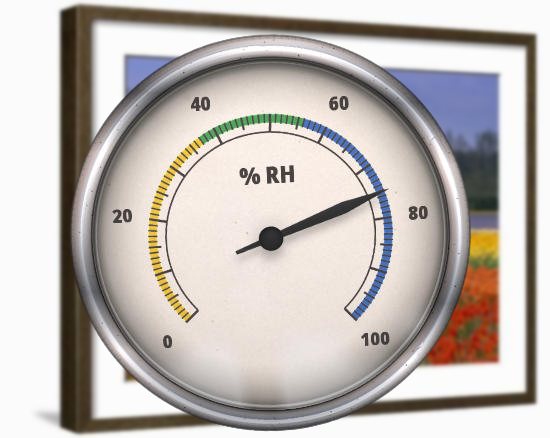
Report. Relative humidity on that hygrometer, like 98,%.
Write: 75,%
